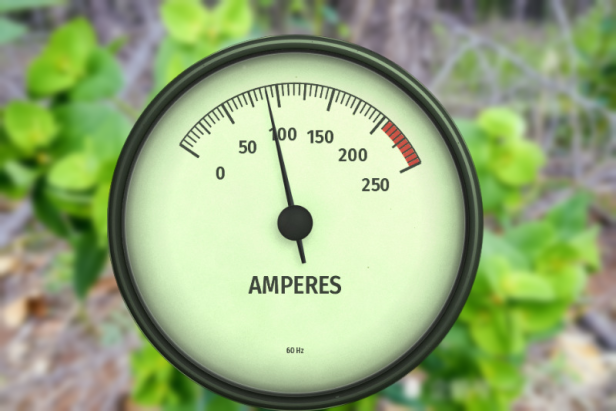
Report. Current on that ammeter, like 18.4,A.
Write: 90,A
